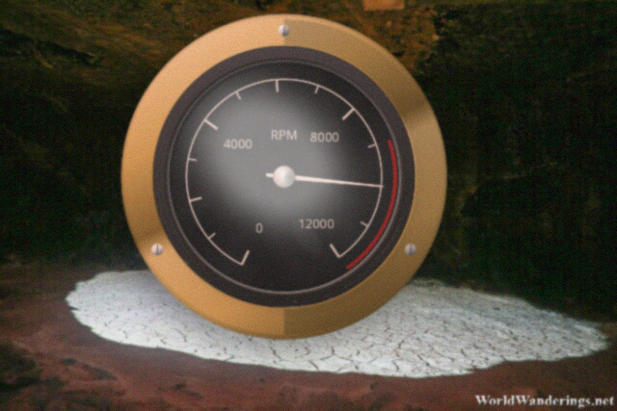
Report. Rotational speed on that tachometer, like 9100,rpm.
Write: 10000,rpm
